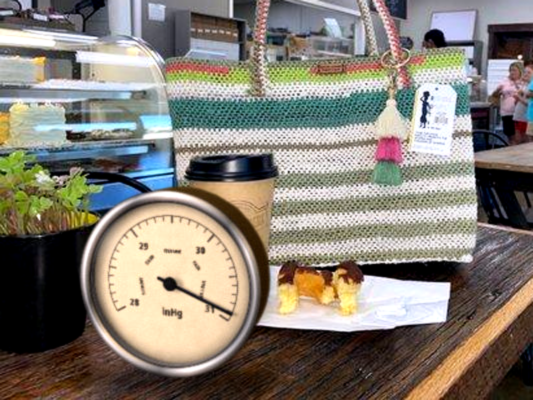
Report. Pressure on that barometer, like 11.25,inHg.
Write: 30.9,inHg
